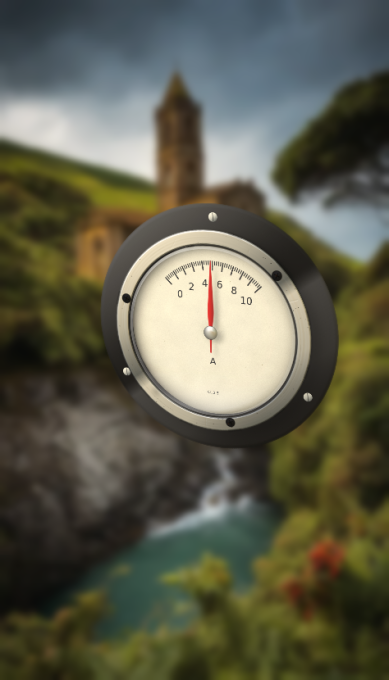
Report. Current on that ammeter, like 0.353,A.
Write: 5,A
